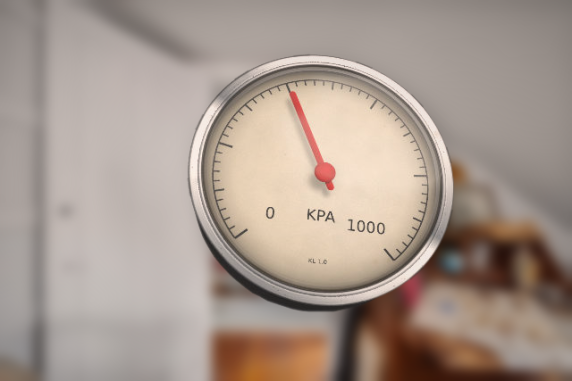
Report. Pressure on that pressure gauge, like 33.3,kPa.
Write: 400,kPa
